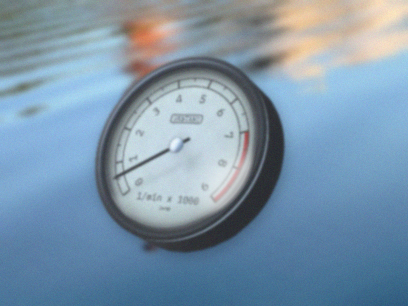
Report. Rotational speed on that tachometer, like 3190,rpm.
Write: 500,rpm
